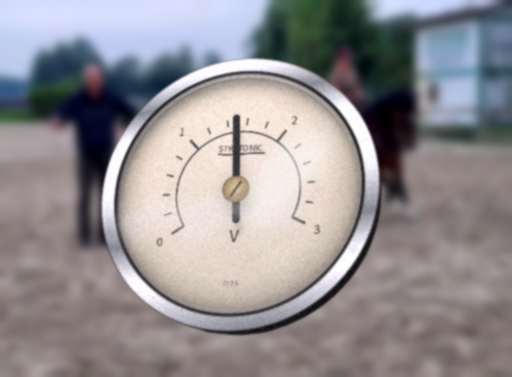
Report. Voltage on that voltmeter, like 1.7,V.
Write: 1.5,V
